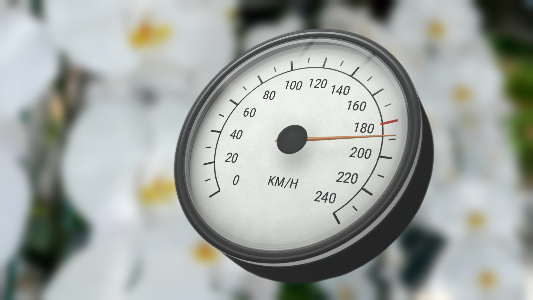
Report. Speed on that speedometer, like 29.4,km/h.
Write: 190,km/h
